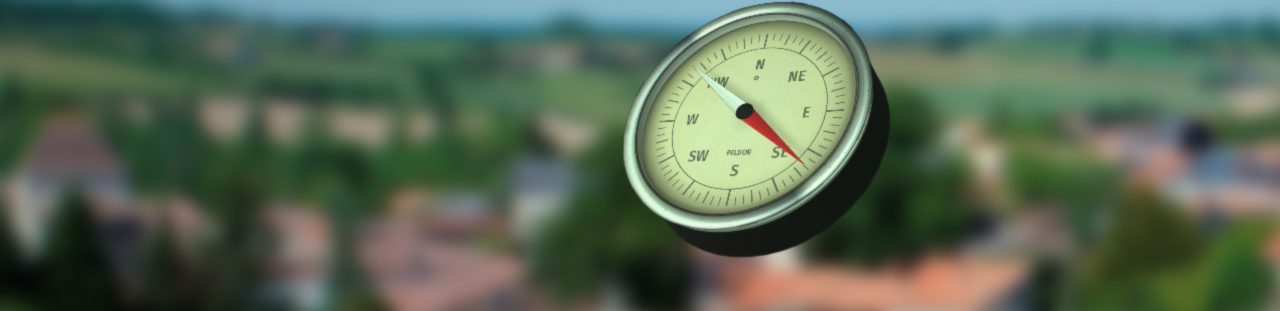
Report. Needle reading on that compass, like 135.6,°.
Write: 130,°
